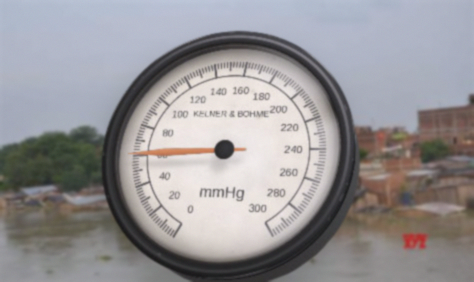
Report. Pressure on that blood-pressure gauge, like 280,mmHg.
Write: 60,mmHg
